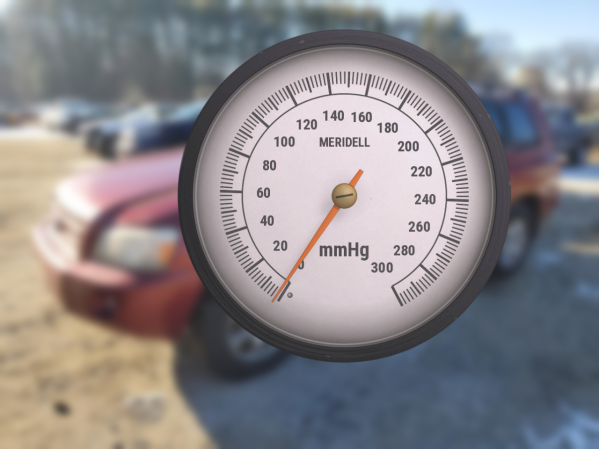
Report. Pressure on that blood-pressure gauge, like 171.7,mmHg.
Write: 2,mmHg
